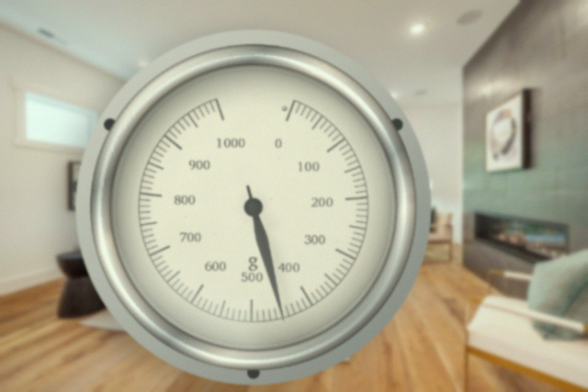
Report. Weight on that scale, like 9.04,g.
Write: 450,g
